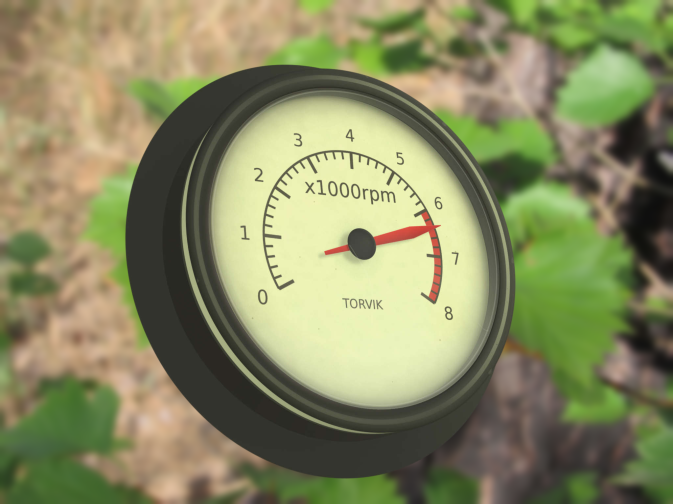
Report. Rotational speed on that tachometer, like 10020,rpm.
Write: 6400,rpm
